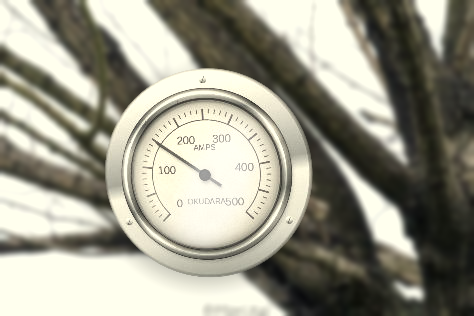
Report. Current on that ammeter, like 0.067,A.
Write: 150,A
